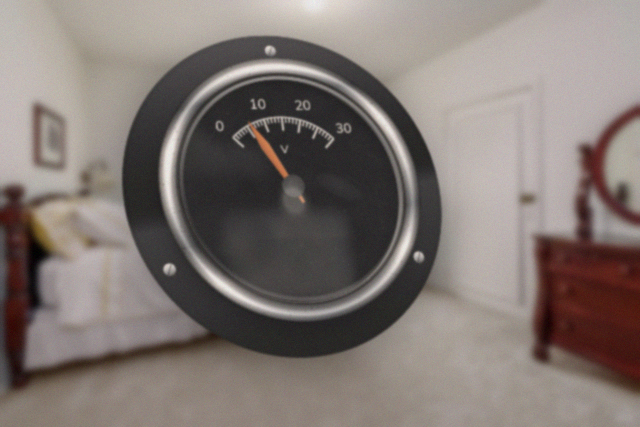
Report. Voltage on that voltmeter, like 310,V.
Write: 5,V
